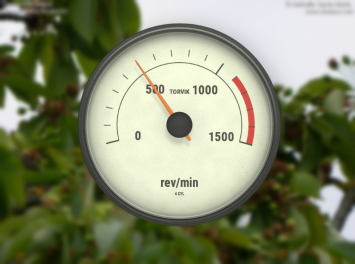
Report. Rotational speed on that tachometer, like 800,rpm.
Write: 500,rpm
